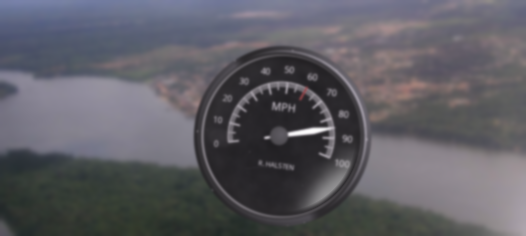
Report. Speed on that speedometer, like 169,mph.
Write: 85,mph
